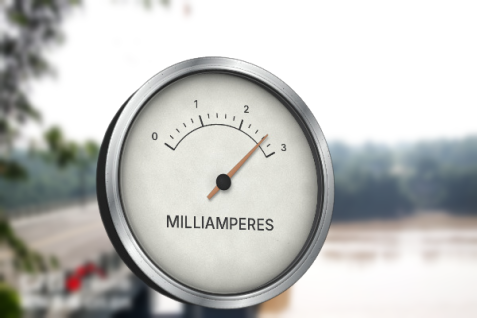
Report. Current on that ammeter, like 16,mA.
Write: 2.6,mA
